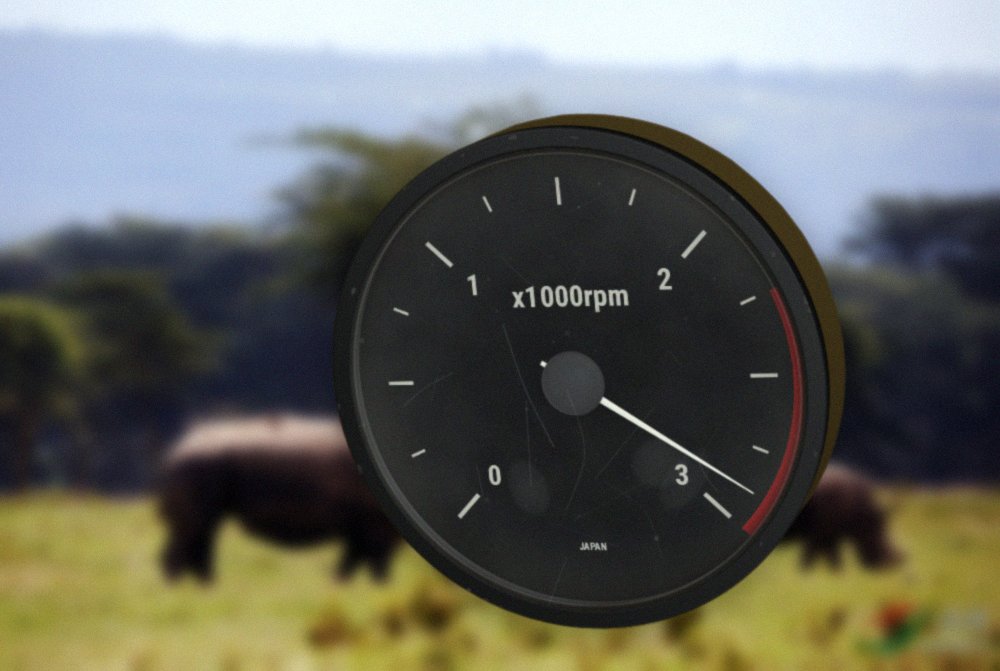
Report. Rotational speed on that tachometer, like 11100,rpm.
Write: 2875,rpm
